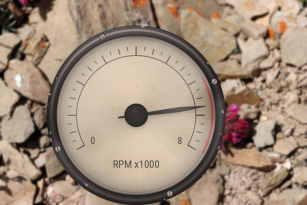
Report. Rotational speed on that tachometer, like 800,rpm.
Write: 6750,rpm
